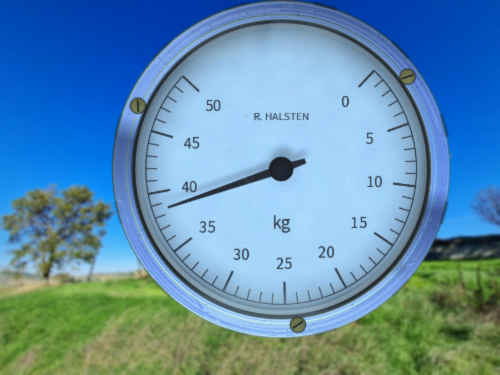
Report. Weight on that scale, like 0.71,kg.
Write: 38.5,kg
